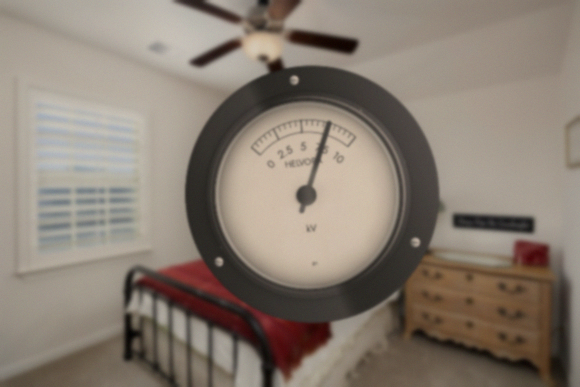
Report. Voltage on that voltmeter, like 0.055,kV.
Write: 7.5,kV
